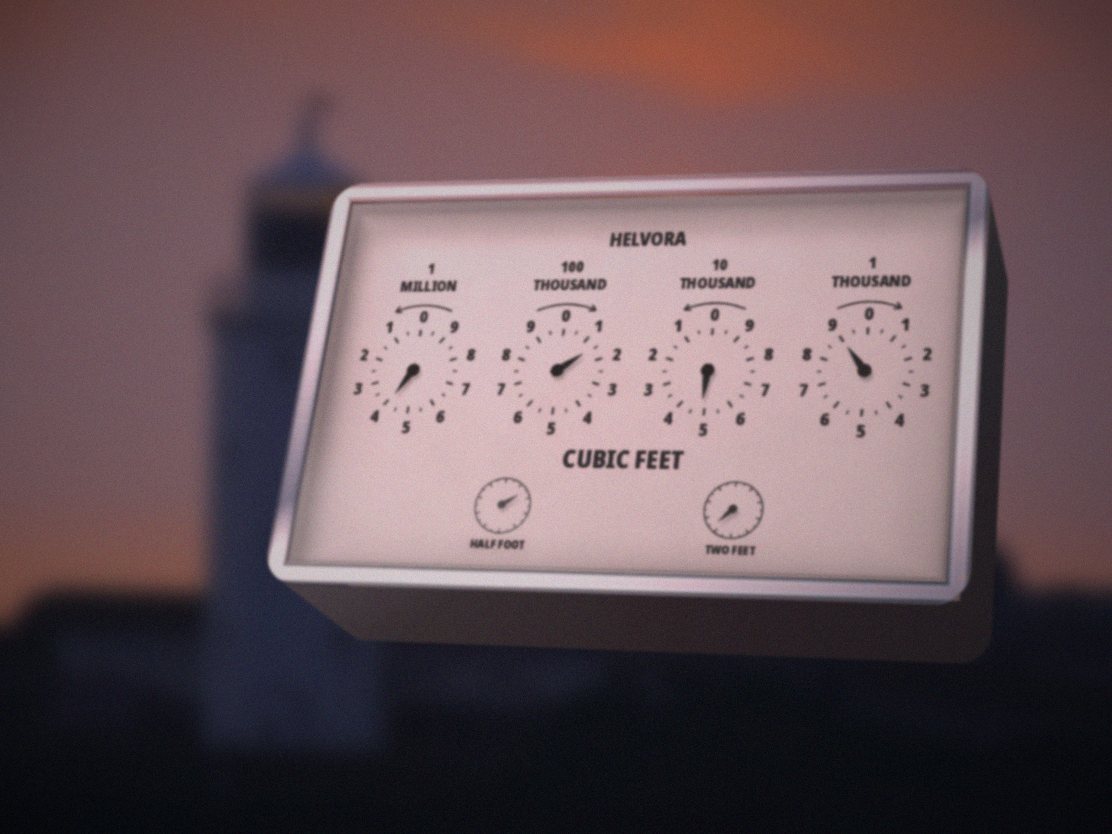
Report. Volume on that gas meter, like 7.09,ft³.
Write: 414900,ft³
